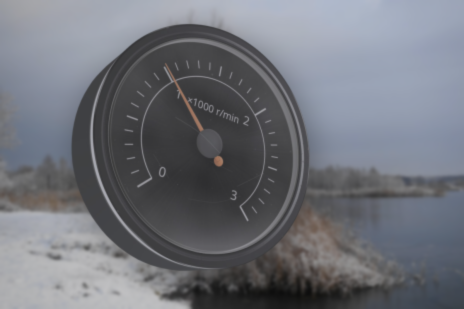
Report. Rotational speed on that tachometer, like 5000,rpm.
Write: 1000,rpm
